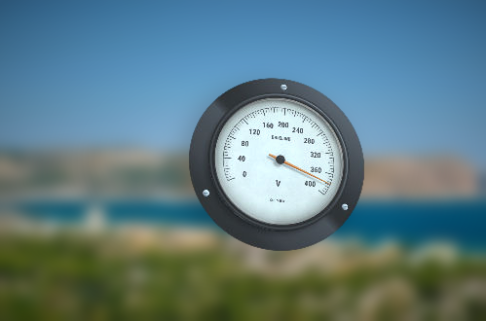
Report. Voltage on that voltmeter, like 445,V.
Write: 380,V
